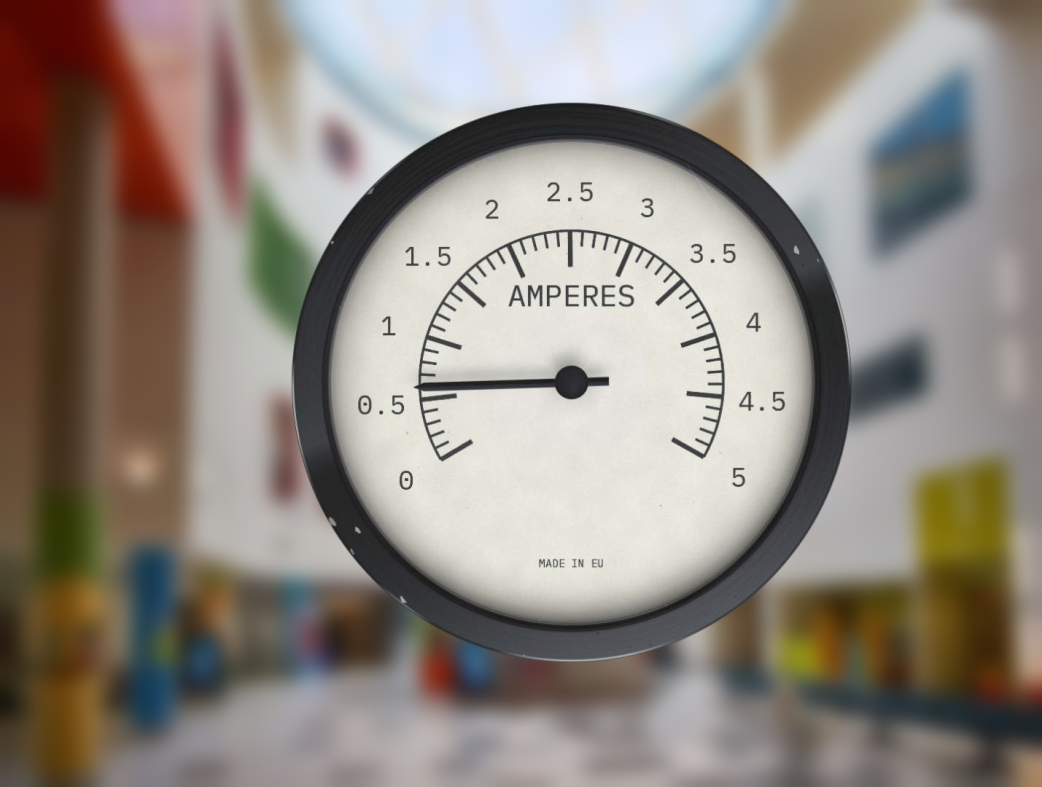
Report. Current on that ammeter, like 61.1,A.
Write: 0.6,A
